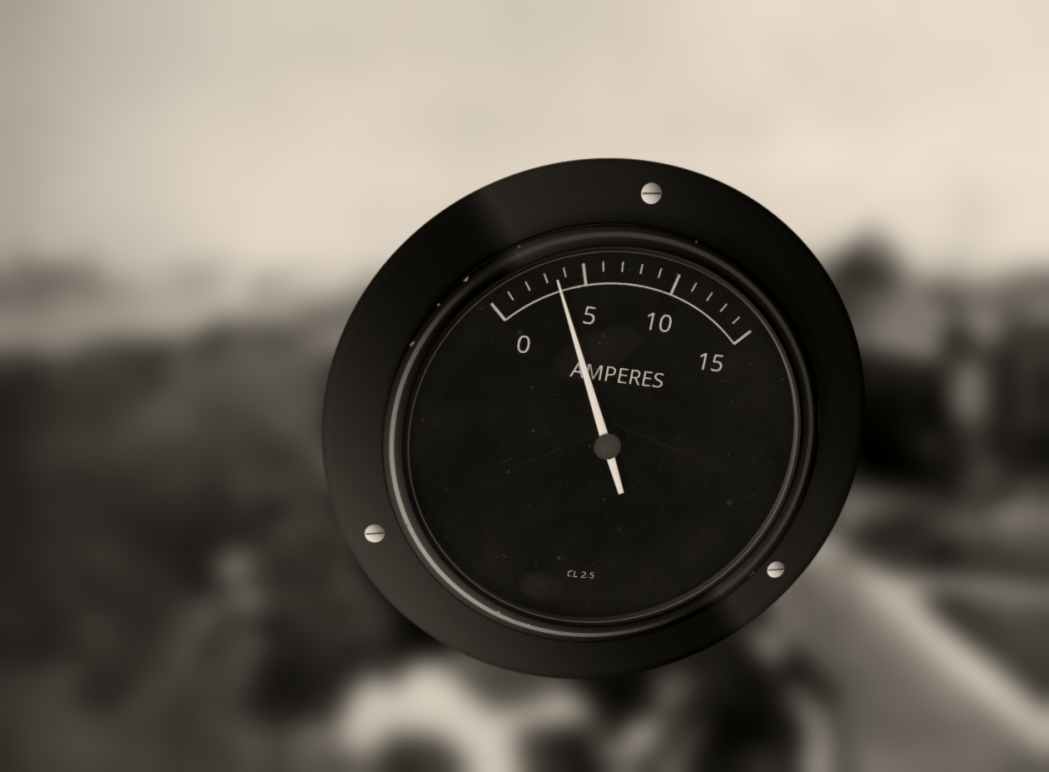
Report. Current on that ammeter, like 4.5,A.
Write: 3.5,A
